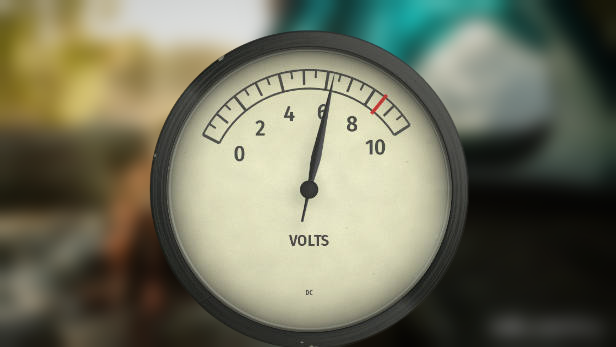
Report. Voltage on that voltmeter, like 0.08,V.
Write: 6.25,V
